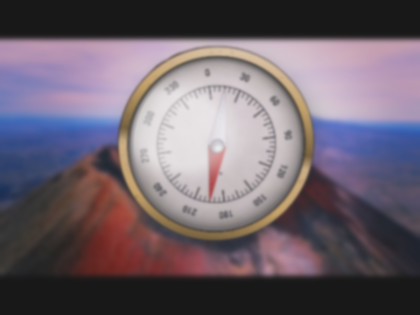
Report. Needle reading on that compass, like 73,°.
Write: 195,°
